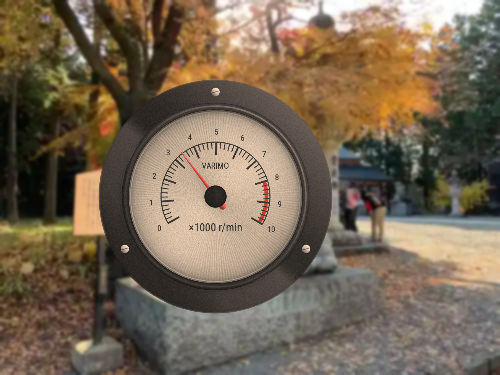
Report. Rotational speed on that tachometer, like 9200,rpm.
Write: 3400,rpm
